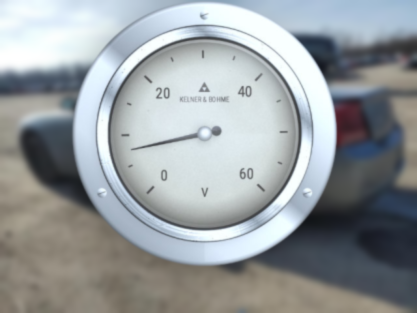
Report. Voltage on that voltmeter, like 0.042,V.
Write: 7.5,V
